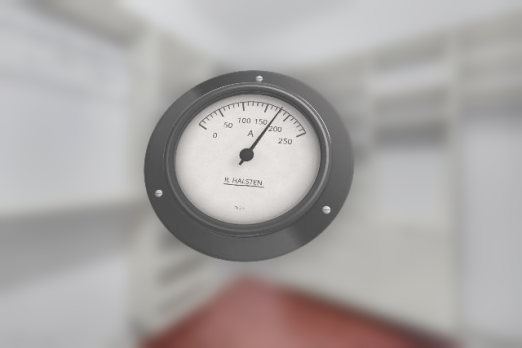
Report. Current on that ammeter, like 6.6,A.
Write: 180,A
